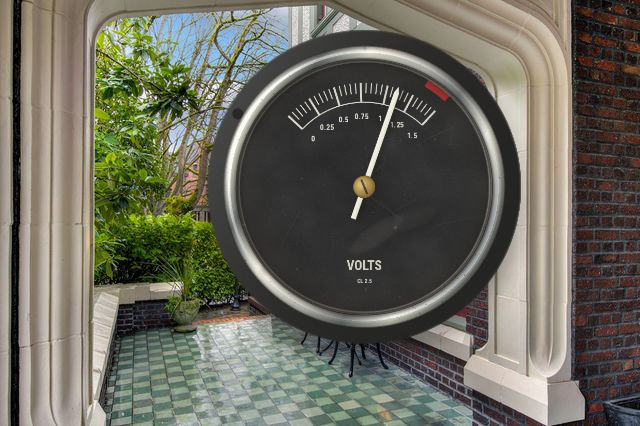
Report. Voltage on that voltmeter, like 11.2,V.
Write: 1.1,V
